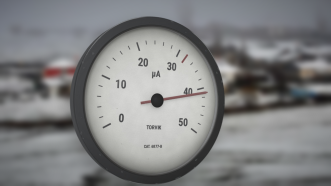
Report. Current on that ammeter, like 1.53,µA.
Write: 41,µA
